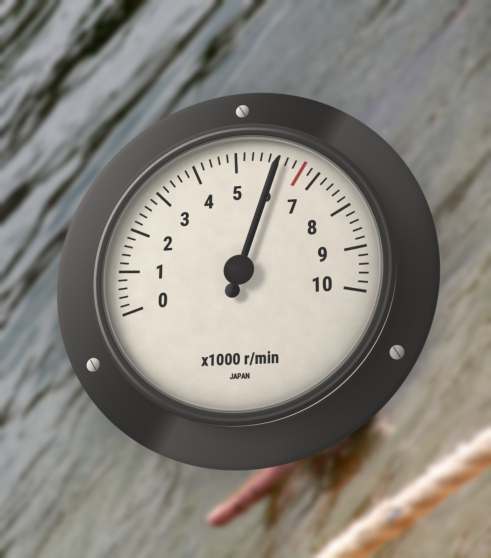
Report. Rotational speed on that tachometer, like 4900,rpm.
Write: 6000,rpm
